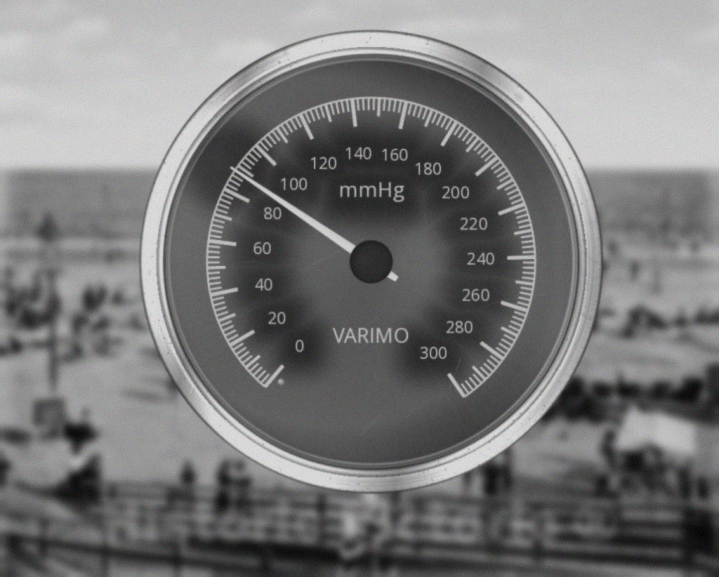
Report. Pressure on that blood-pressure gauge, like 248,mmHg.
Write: 88,mmHg
